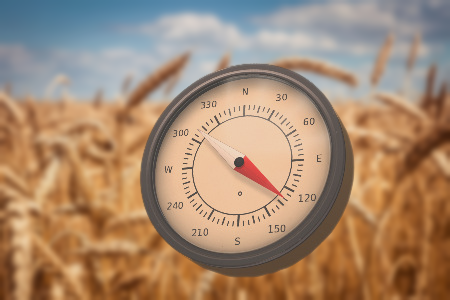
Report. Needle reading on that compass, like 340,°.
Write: 130,°
